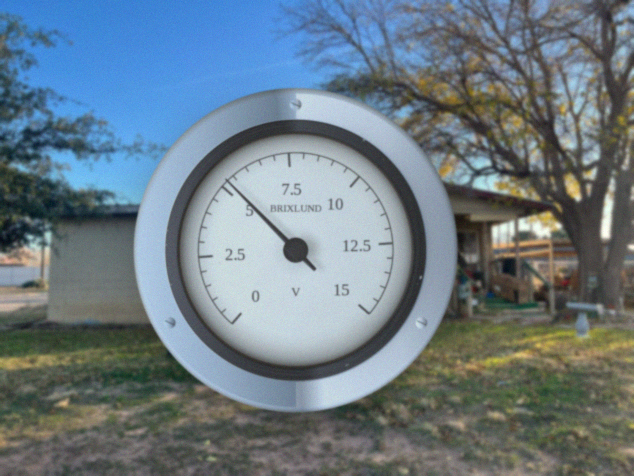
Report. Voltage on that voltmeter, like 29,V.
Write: 5.25,V
